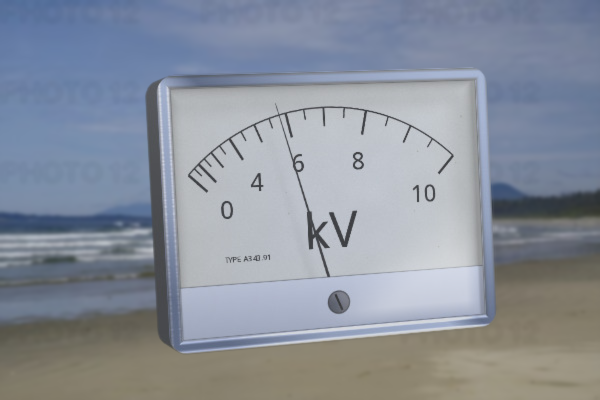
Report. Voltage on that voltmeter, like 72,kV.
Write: 5.75,kV
